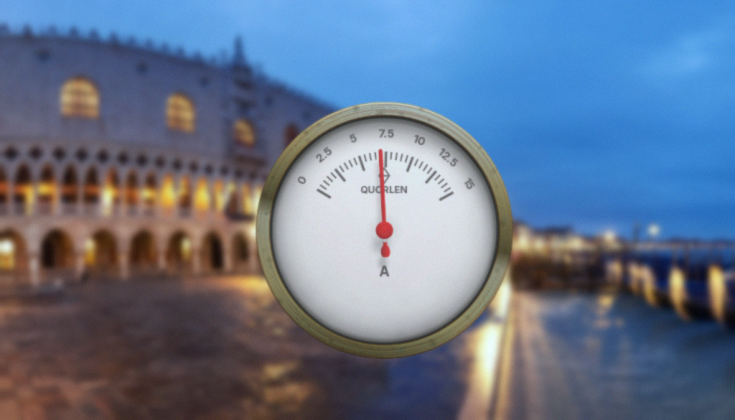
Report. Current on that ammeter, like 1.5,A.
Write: 7,A
